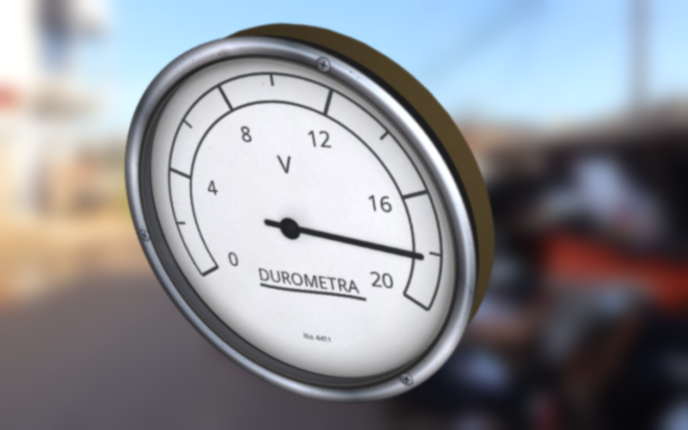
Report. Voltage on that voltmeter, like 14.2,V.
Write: 18,V
